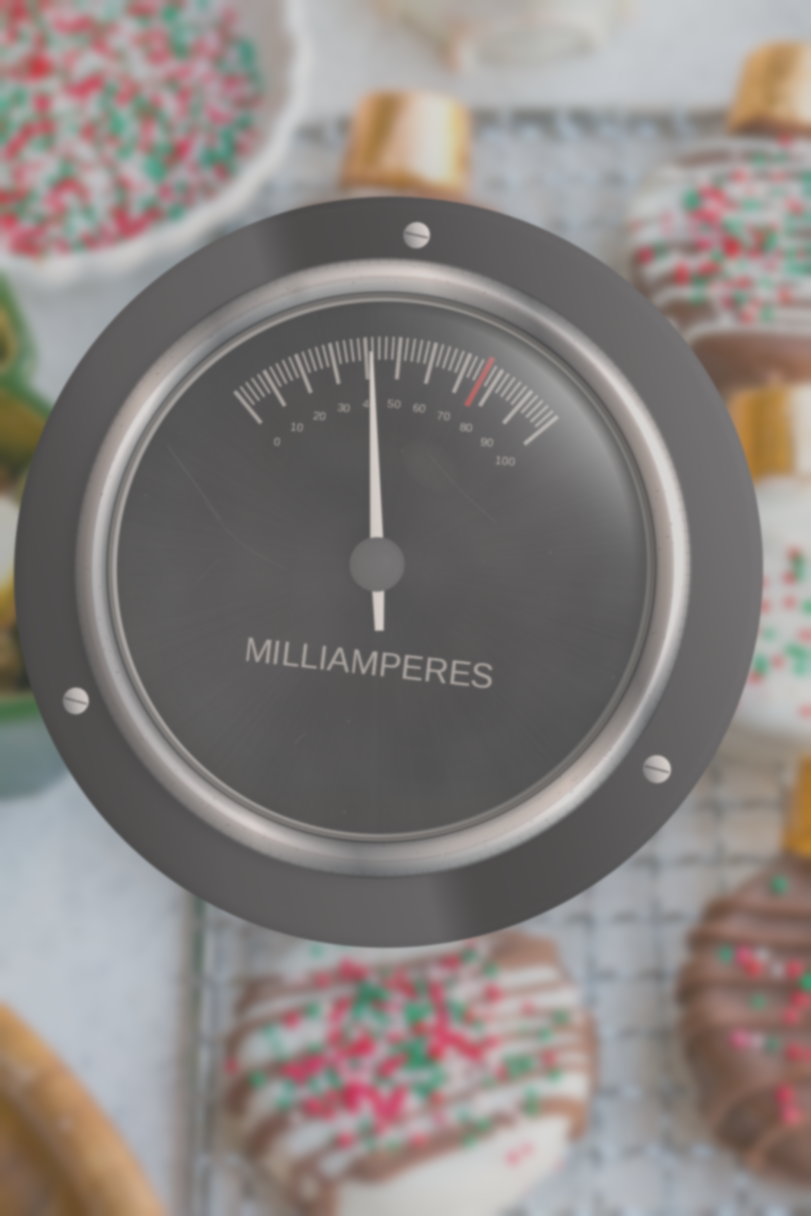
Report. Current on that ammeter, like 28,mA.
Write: 42,mA
